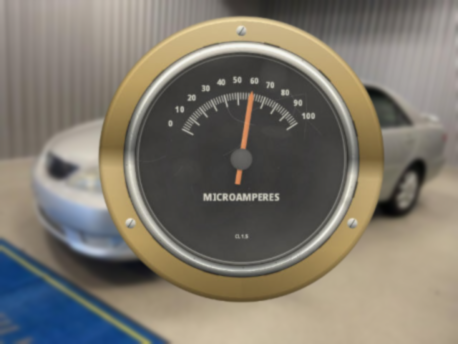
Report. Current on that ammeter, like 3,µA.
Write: 60,µA
